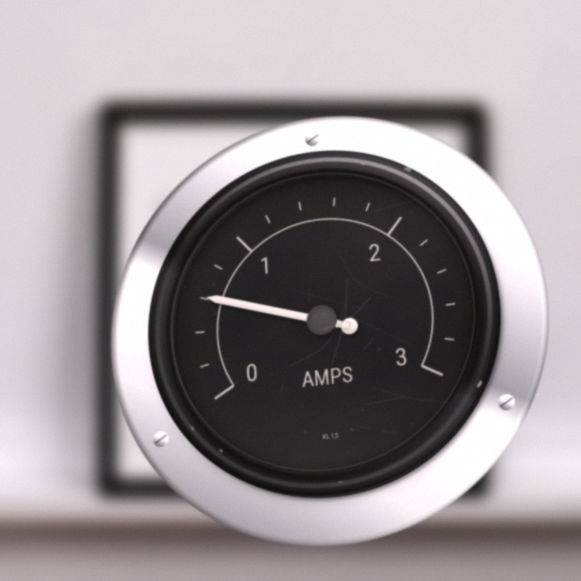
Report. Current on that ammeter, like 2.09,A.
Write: 0.6,A
